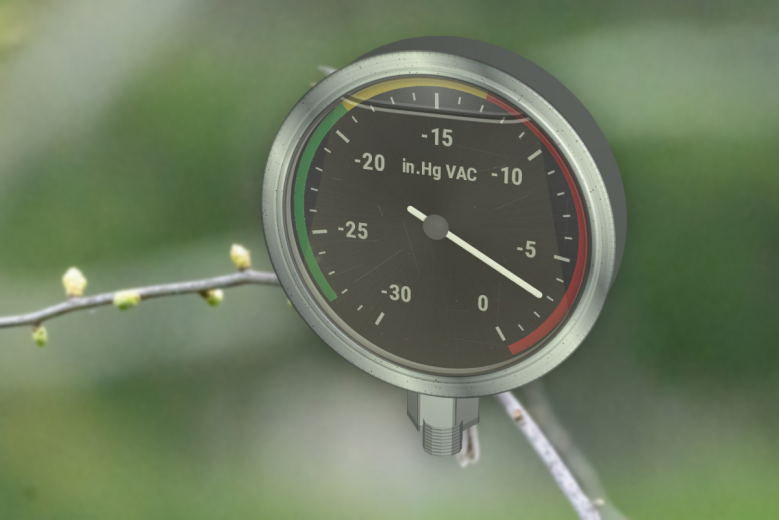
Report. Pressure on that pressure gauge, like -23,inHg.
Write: -3,inHg
